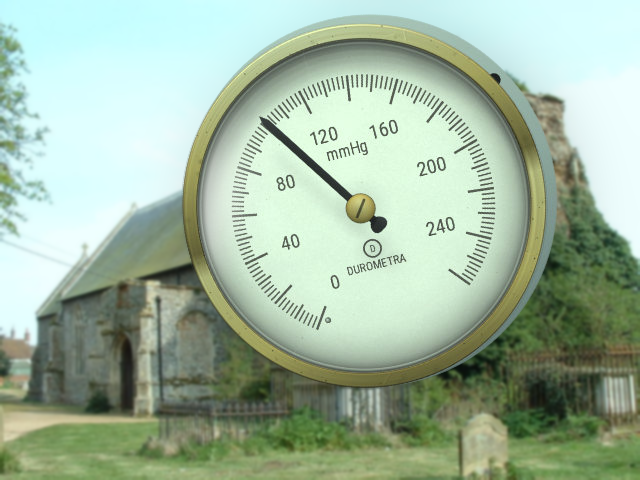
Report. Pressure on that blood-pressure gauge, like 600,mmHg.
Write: 102,mmHg
